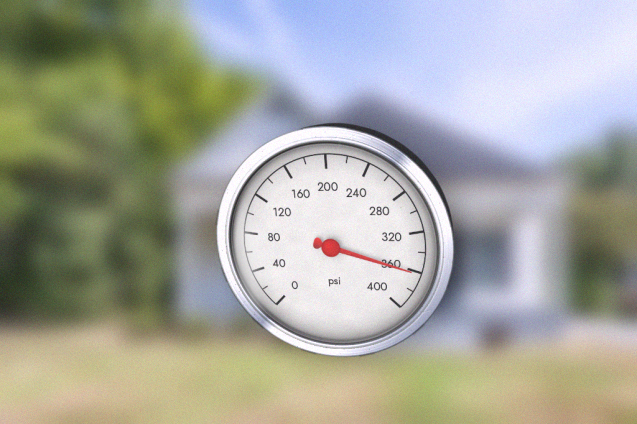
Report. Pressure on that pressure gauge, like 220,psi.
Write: 360,psi
